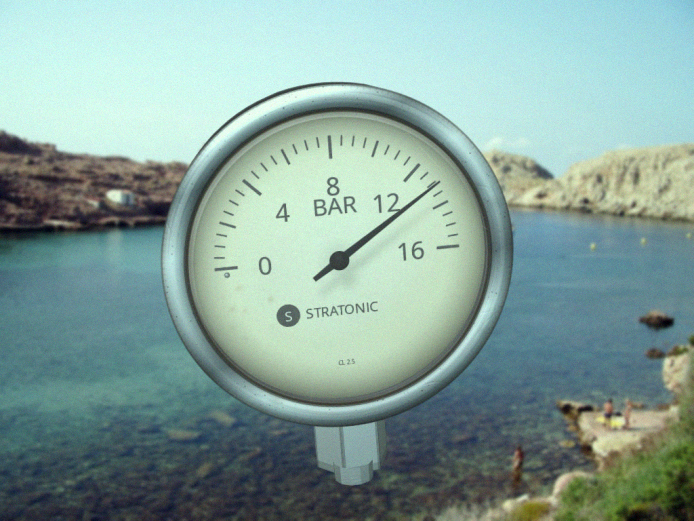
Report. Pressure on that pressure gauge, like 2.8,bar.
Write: 13,bar
